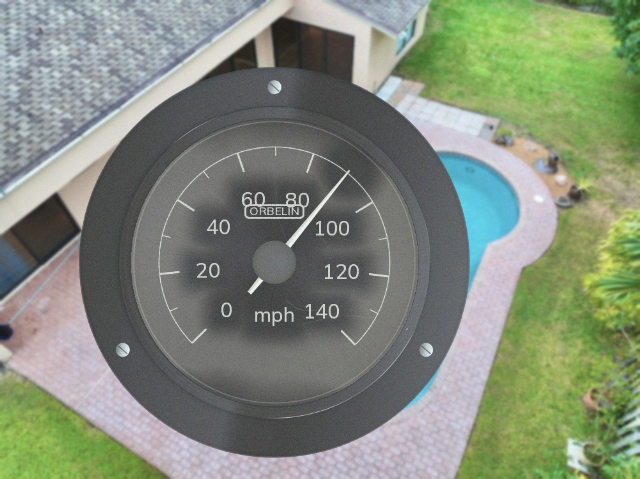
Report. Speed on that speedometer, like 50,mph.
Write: 90,mph
